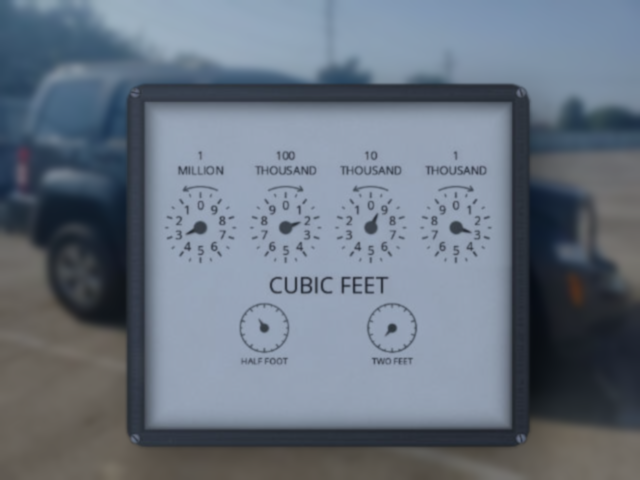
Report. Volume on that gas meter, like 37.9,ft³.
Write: 319300,ft³
